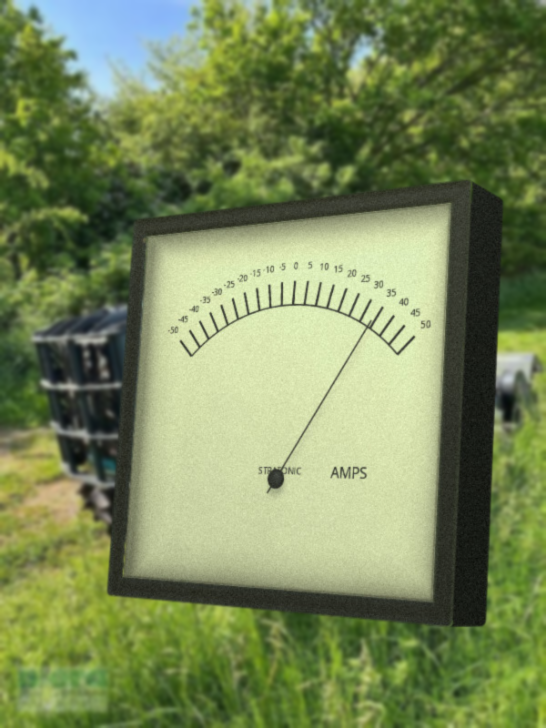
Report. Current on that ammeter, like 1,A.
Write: 35,A
